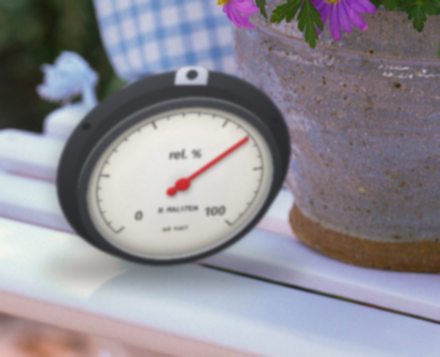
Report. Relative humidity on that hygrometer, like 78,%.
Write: 68,%
